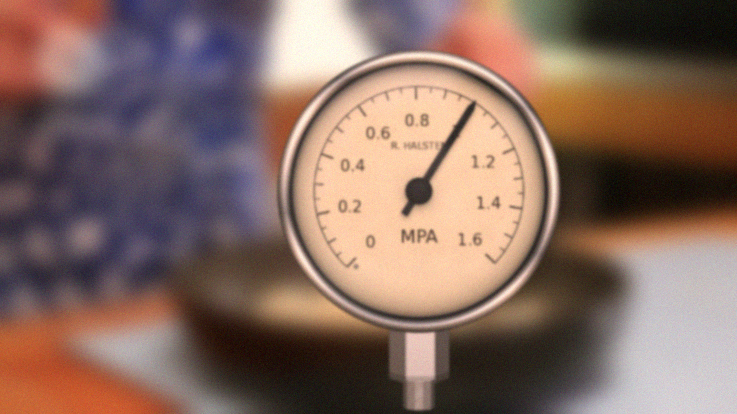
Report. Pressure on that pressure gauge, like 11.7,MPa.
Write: 1,MPa
